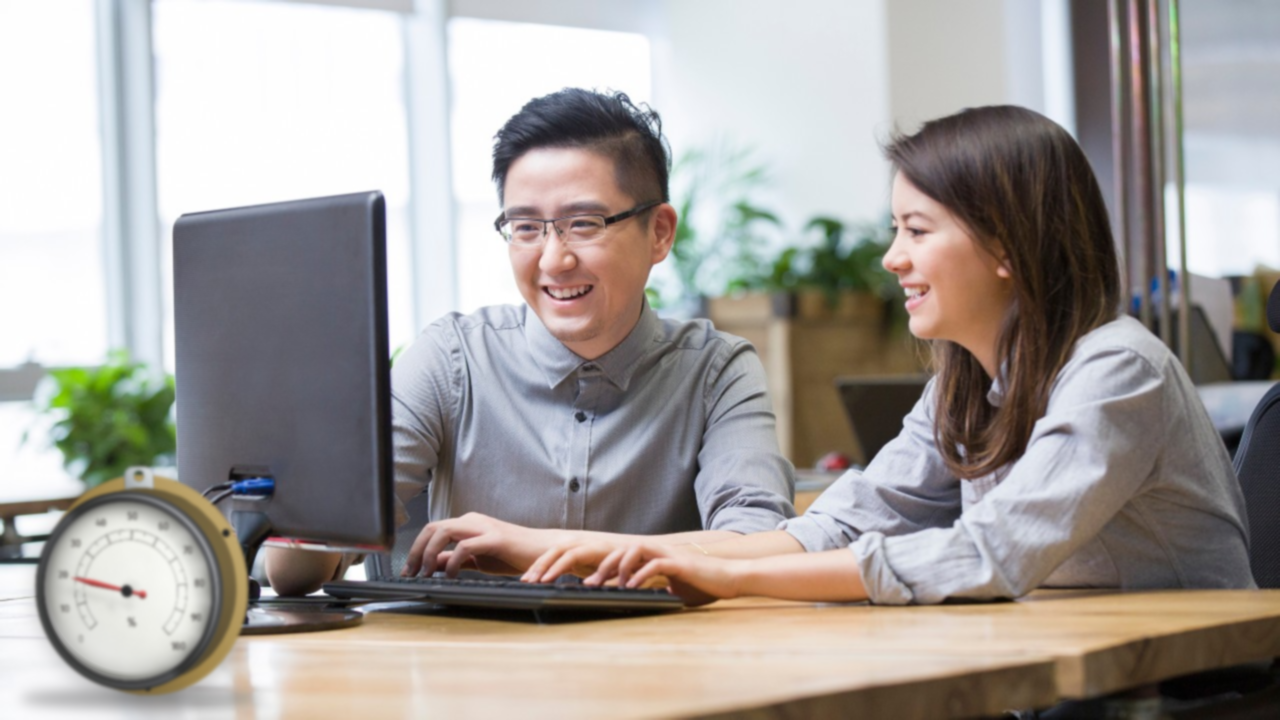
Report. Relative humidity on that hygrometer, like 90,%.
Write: 20,%
